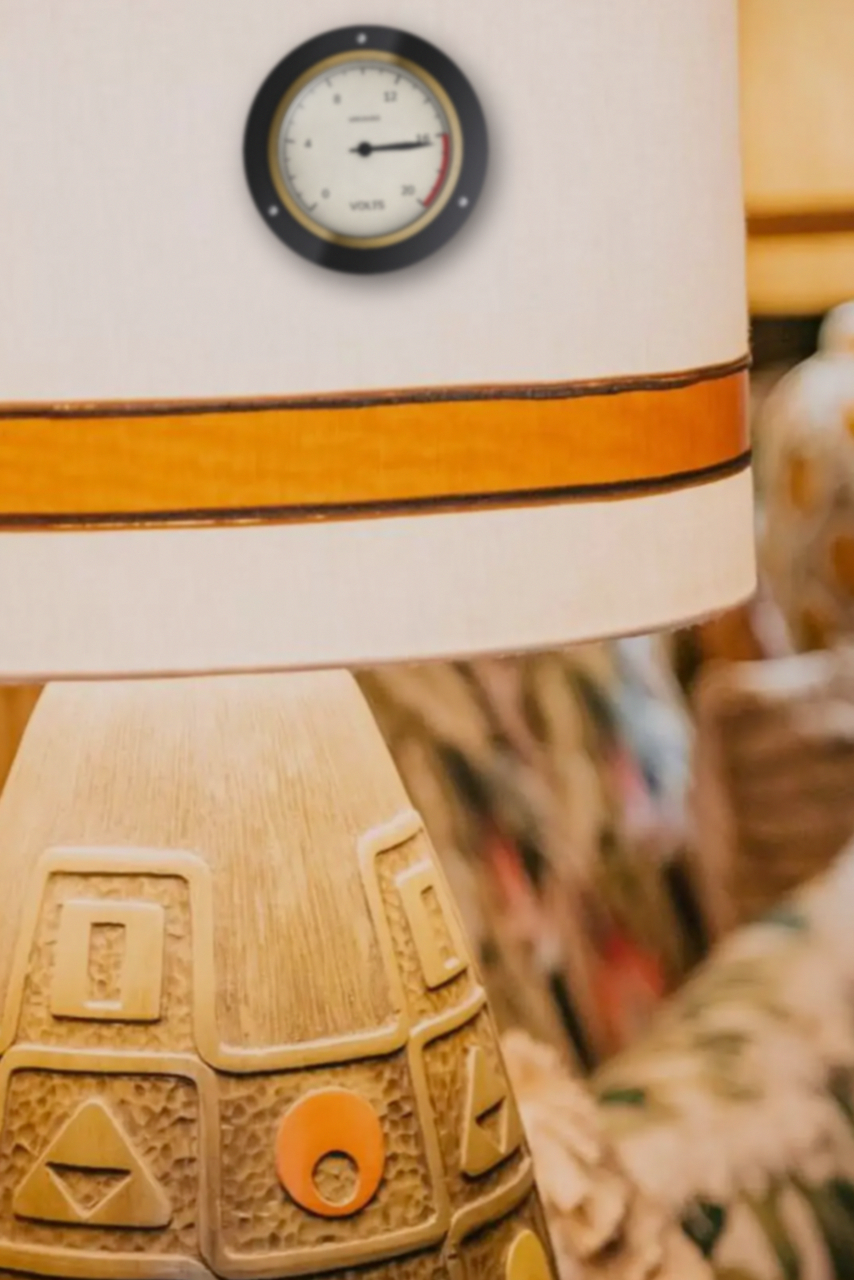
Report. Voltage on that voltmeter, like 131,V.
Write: 16.5,V
